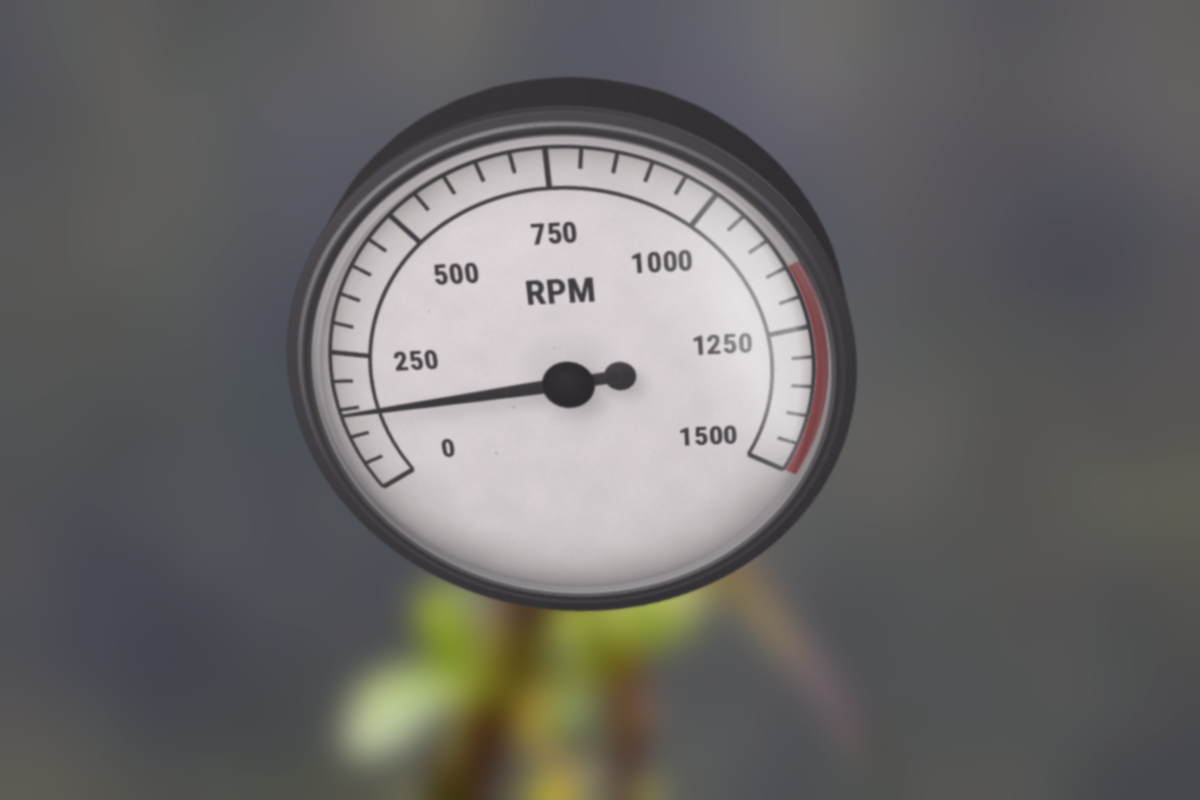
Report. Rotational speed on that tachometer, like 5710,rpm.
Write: 150,rpm
